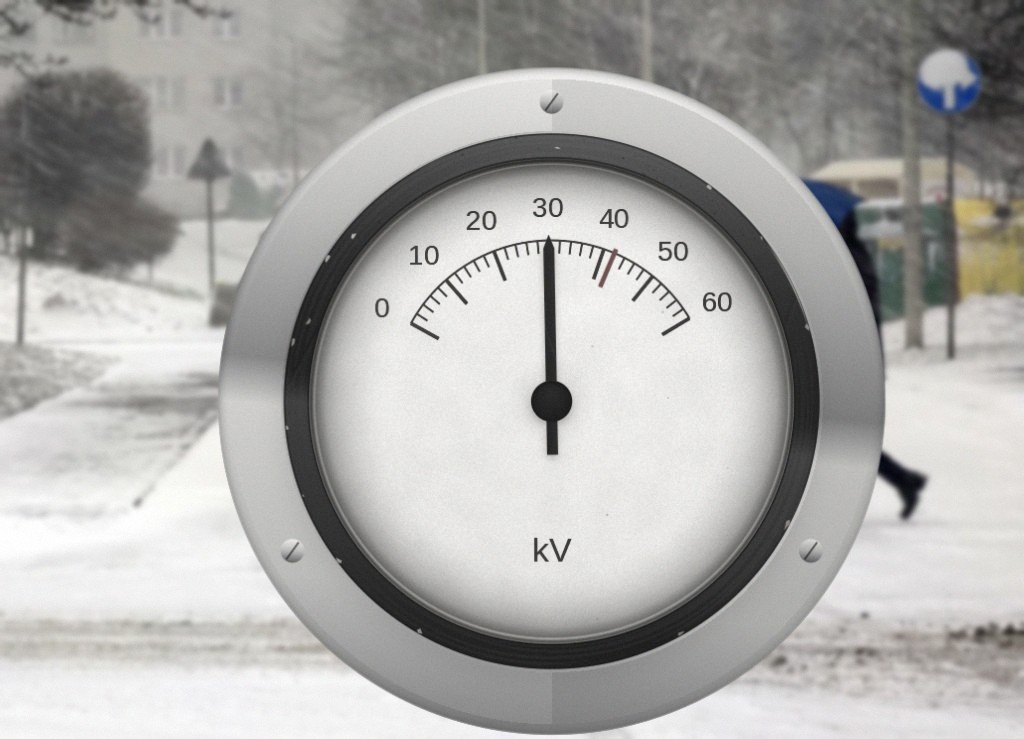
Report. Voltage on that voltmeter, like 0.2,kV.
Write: 30,kV
